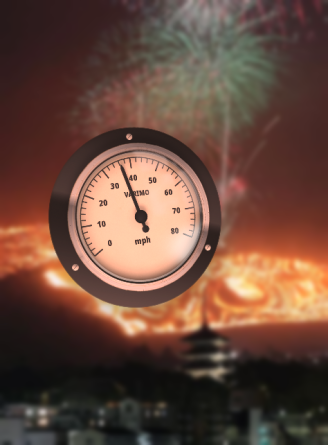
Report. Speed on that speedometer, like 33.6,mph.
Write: 36,mph
